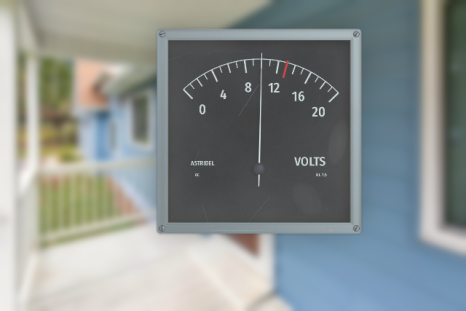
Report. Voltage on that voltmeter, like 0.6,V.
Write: 10,V
